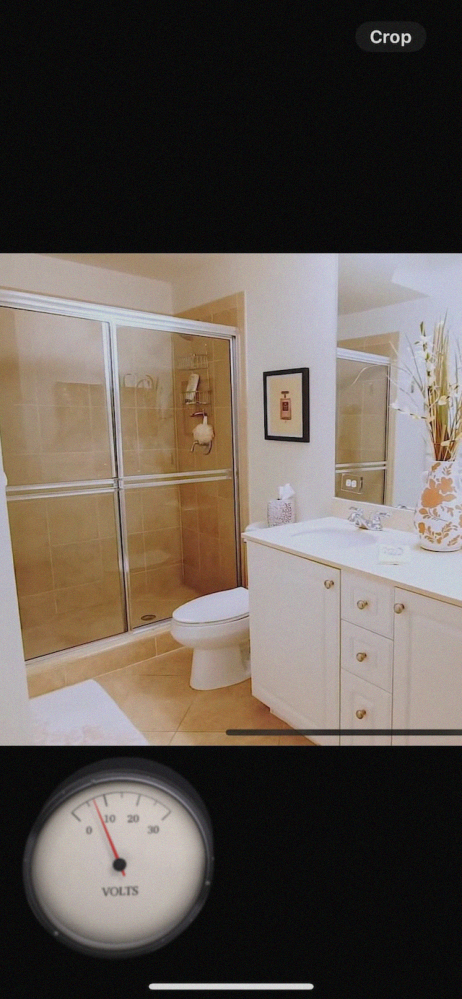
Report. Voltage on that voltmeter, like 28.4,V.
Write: 7.5,V
